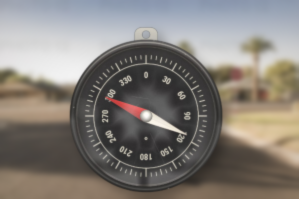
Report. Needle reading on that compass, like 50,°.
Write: 295,°
